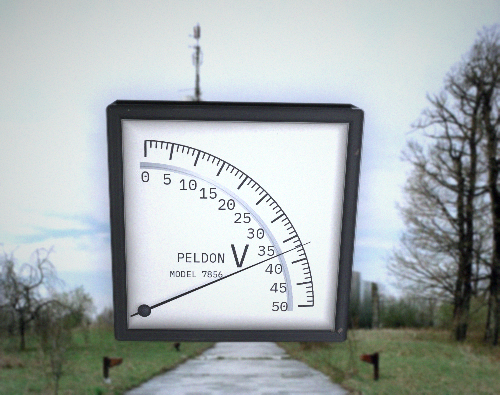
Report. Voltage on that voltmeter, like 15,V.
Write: 37,V
